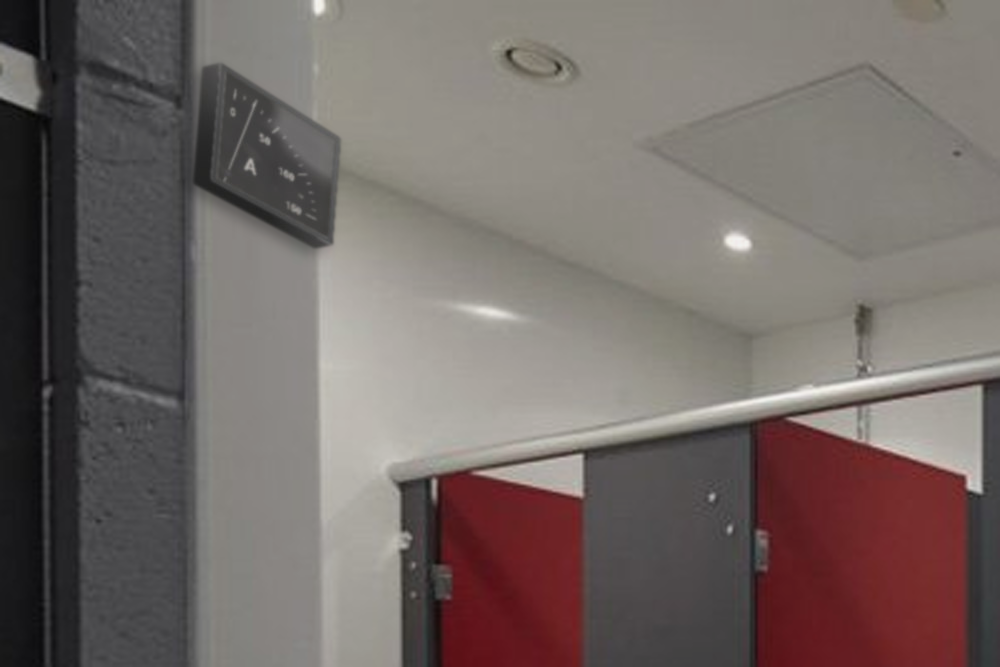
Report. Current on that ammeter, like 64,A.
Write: 20,A
